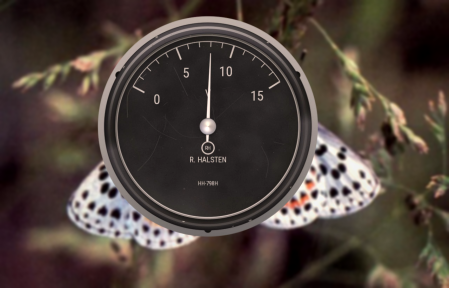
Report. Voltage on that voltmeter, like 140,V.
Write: 8,V
